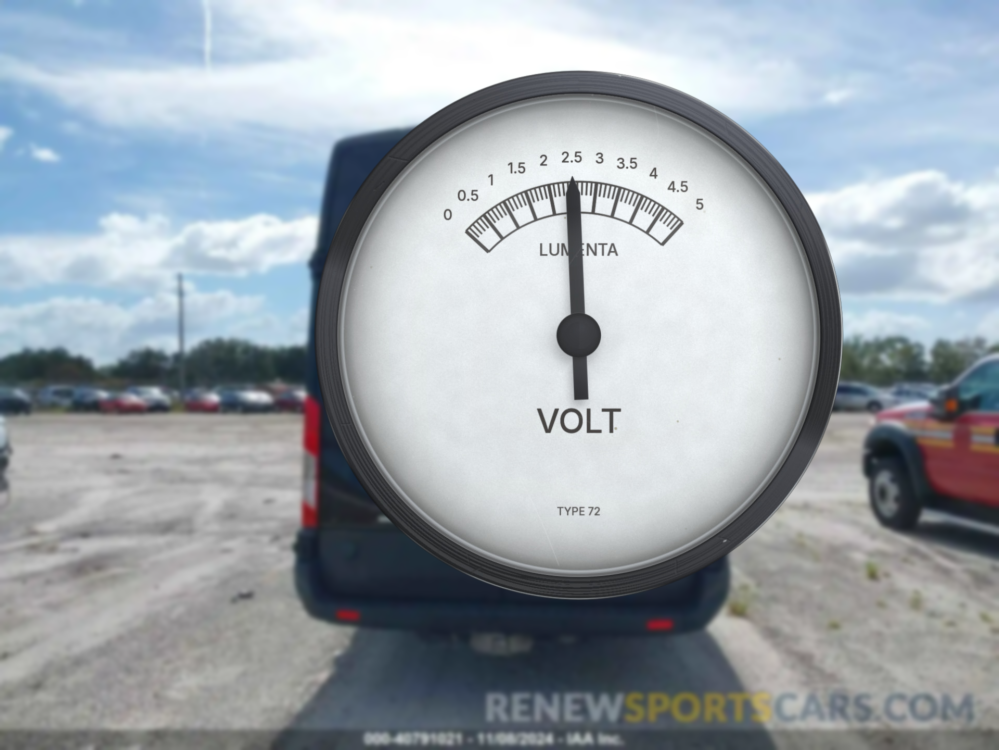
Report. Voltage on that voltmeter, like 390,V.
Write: 2.5,V
